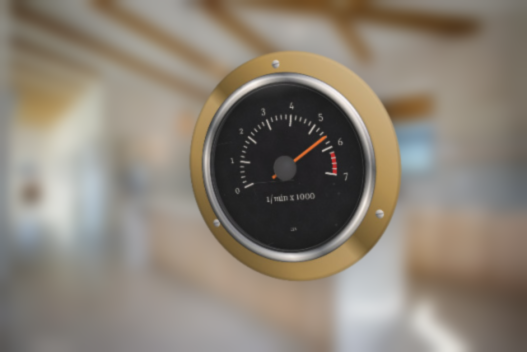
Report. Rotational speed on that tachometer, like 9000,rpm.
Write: 5600,rpm
